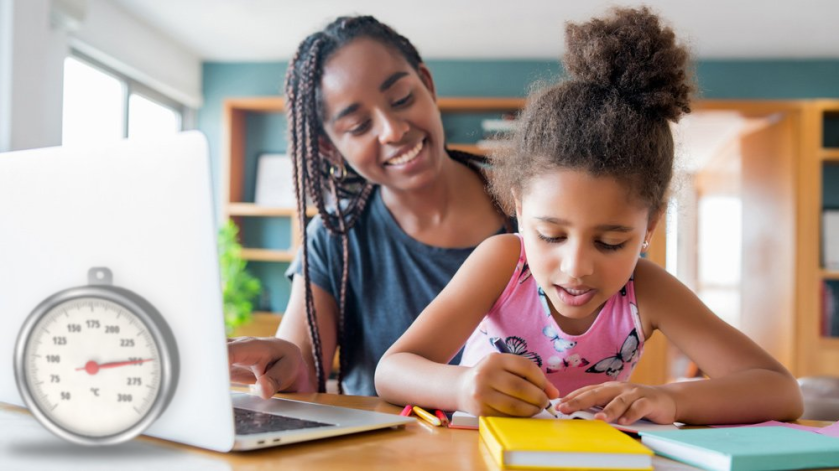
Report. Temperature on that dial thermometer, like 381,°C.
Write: 250,°C
